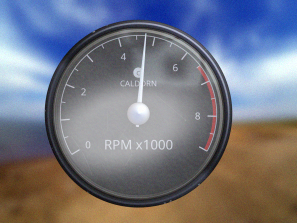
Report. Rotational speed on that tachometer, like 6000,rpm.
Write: 4750,rpm
